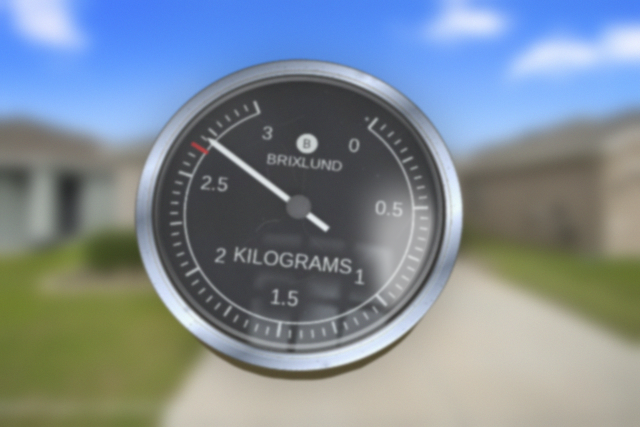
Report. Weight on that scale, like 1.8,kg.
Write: 2.7,kg
